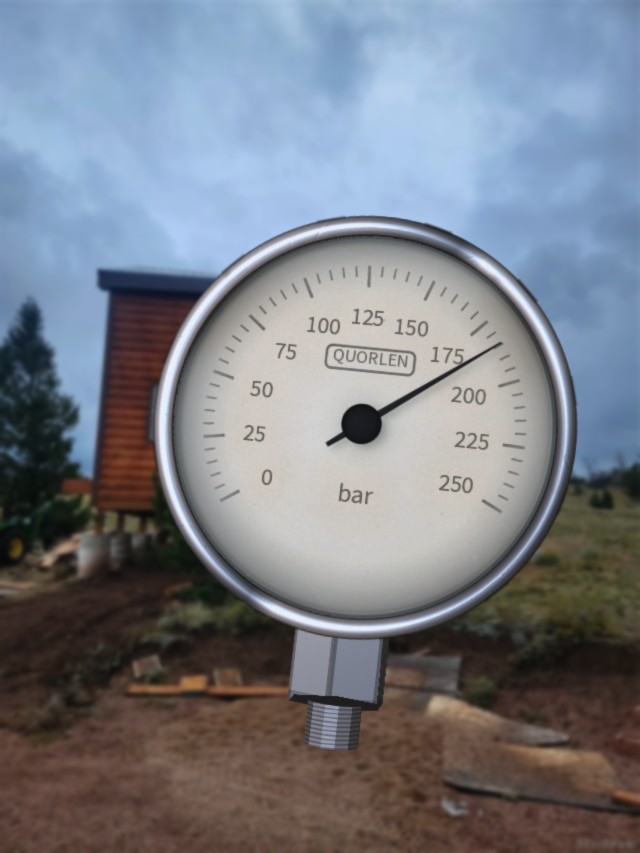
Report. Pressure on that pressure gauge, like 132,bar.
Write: 185,bar
